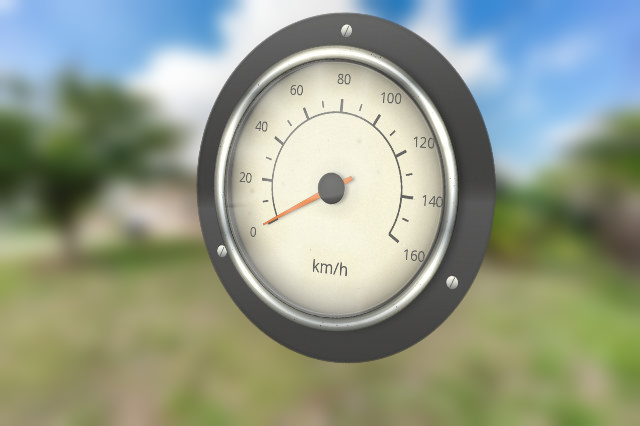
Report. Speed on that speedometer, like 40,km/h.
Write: 0,km/h
